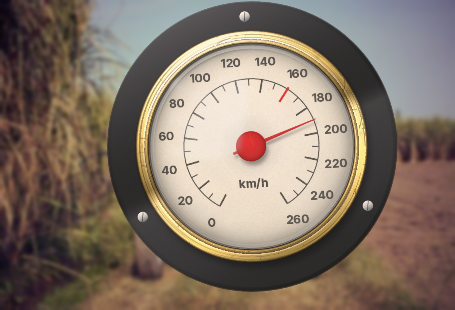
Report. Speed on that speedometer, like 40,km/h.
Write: 190,km/h
